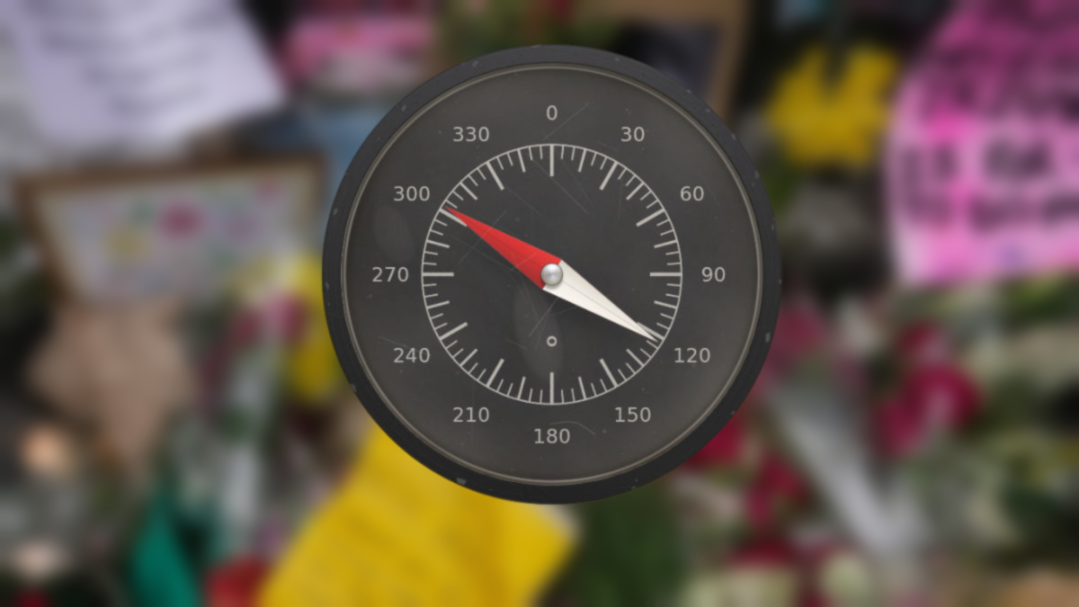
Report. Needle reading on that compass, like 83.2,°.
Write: 302.5,°
